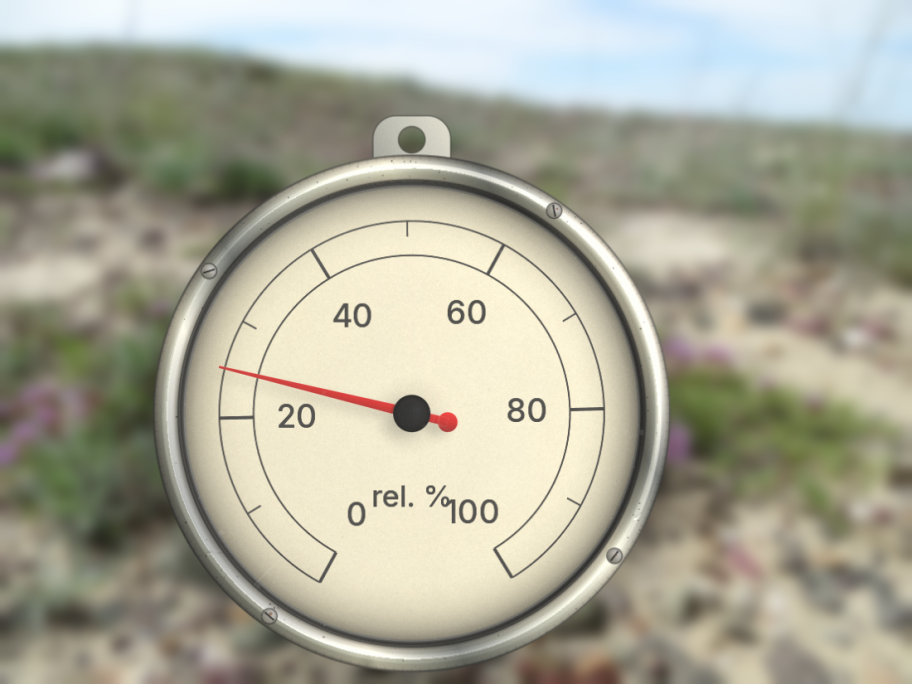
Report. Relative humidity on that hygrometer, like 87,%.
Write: 25,%
